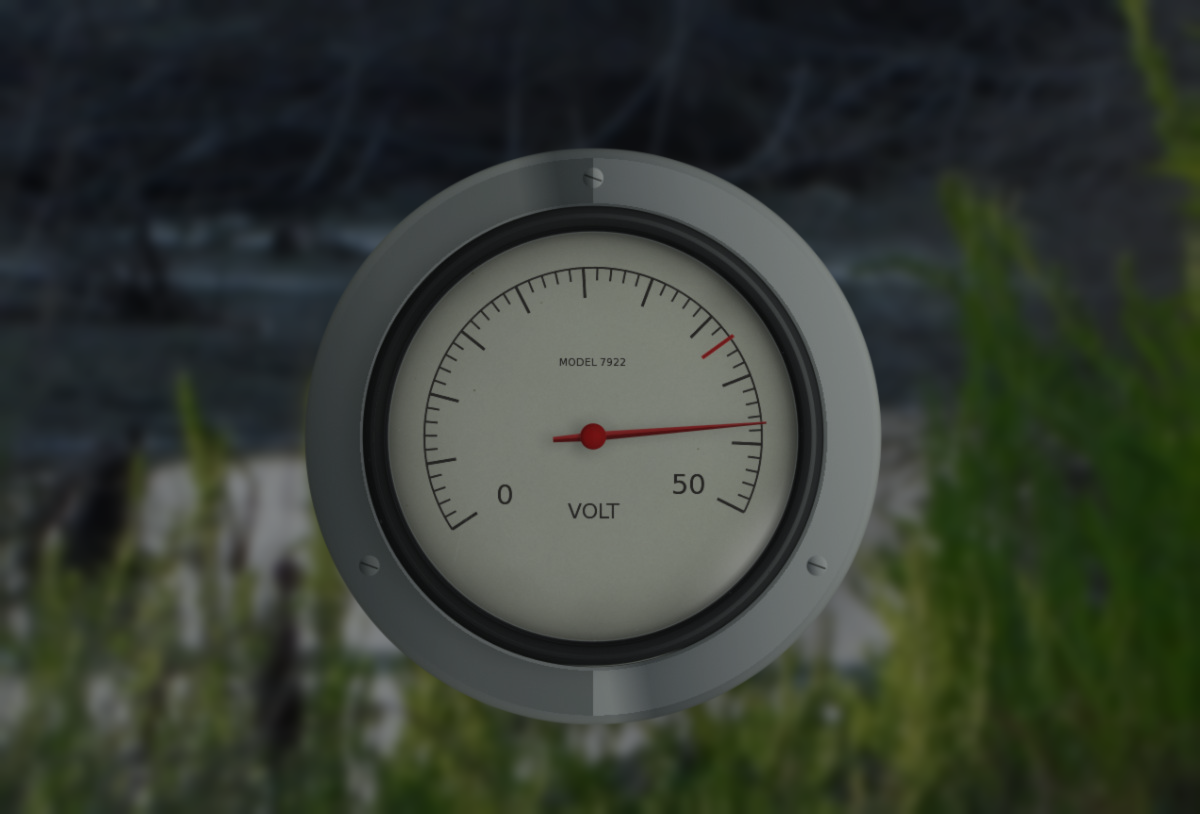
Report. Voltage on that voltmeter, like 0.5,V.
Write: 43.5,V
